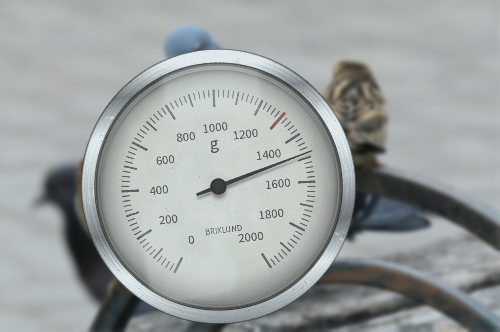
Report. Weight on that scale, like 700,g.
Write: 1480,g
